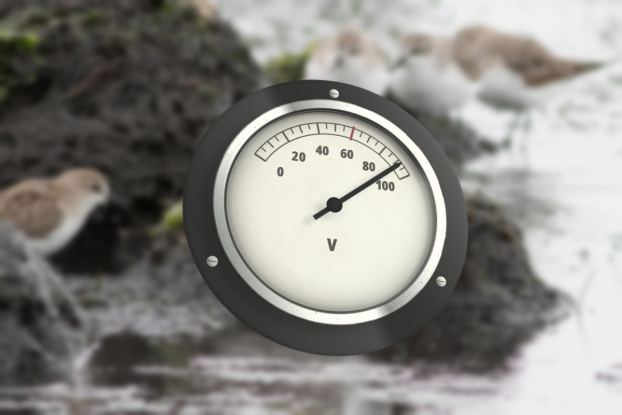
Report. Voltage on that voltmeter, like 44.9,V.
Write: 92.5,V
